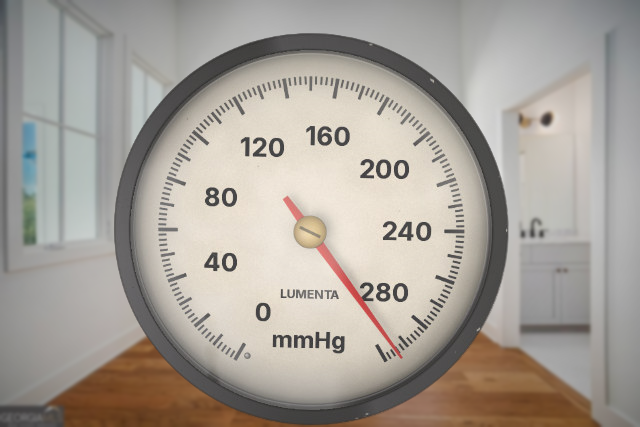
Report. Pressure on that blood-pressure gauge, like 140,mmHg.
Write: 294,mmHg
